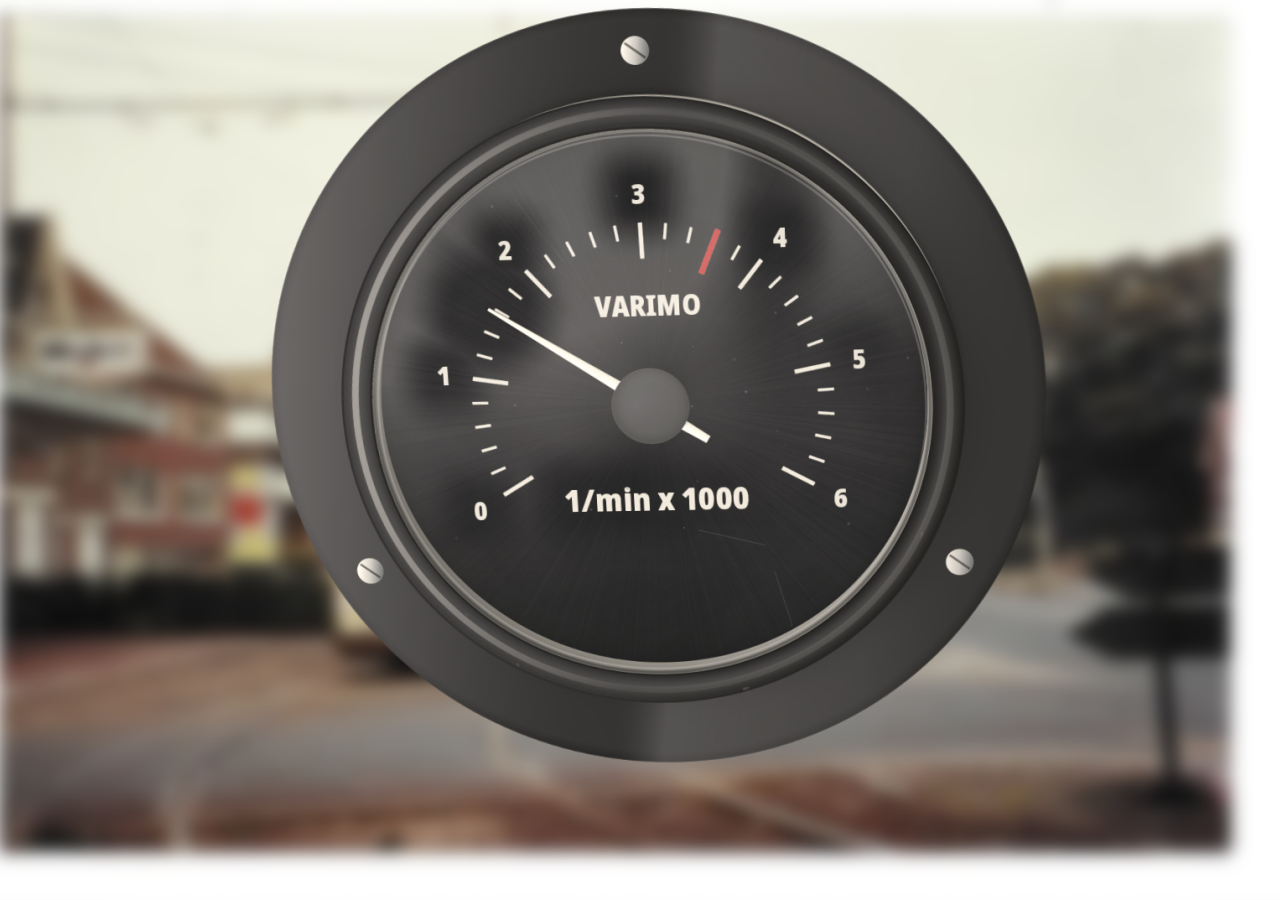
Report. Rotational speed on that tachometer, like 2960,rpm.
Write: 1600,rpm
